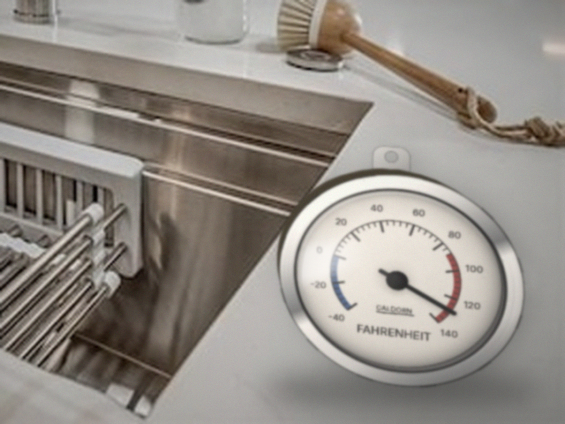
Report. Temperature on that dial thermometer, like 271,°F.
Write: 128,°F
